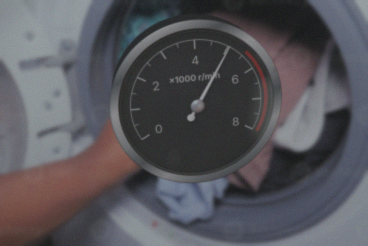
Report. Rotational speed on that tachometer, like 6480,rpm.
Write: 5000,rpm
